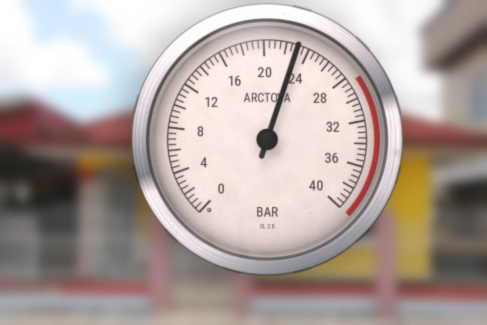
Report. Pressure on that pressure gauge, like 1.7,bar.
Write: 23,bar
